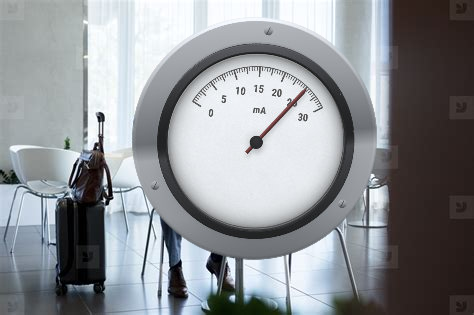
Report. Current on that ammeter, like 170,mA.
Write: 25,mA
